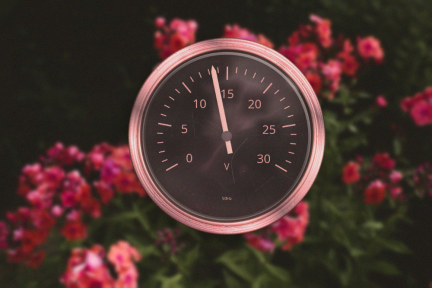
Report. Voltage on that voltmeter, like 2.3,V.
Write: 13.5,V
